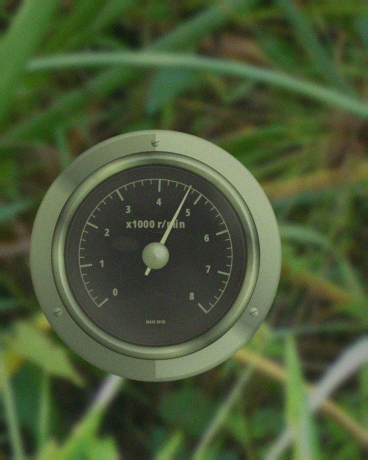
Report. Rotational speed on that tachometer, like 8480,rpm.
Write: 4700,rpm
